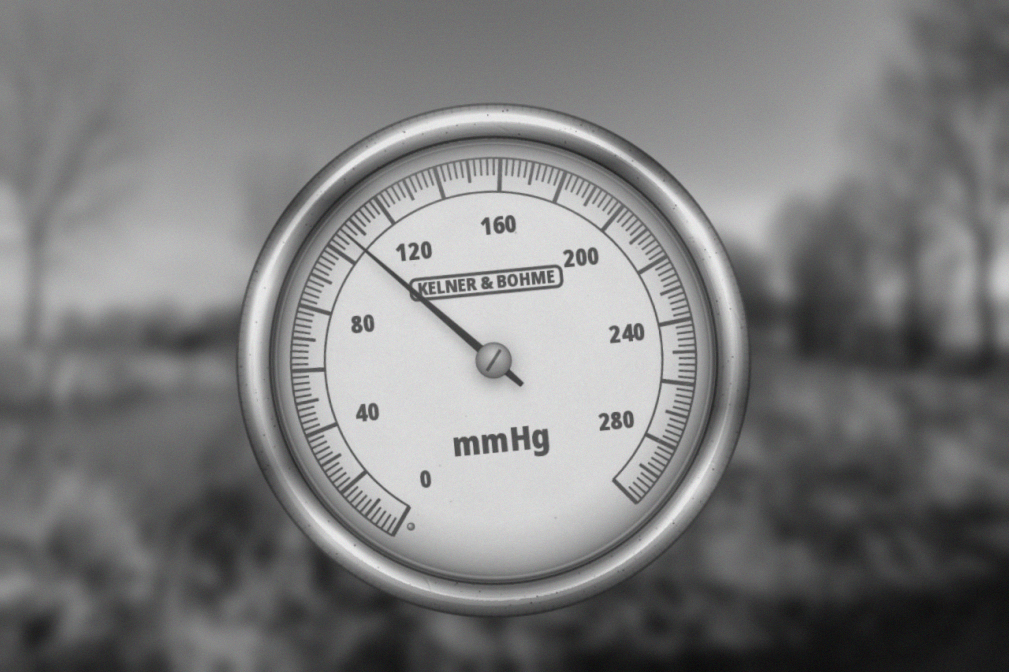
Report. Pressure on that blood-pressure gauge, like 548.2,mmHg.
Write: 106,mmHg
